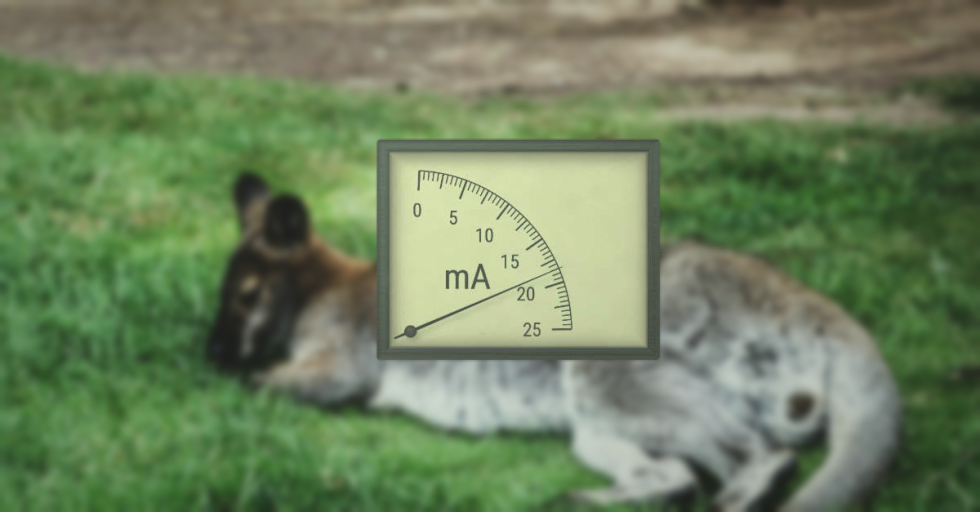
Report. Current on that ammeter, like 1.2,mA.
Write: 18.5,mA
